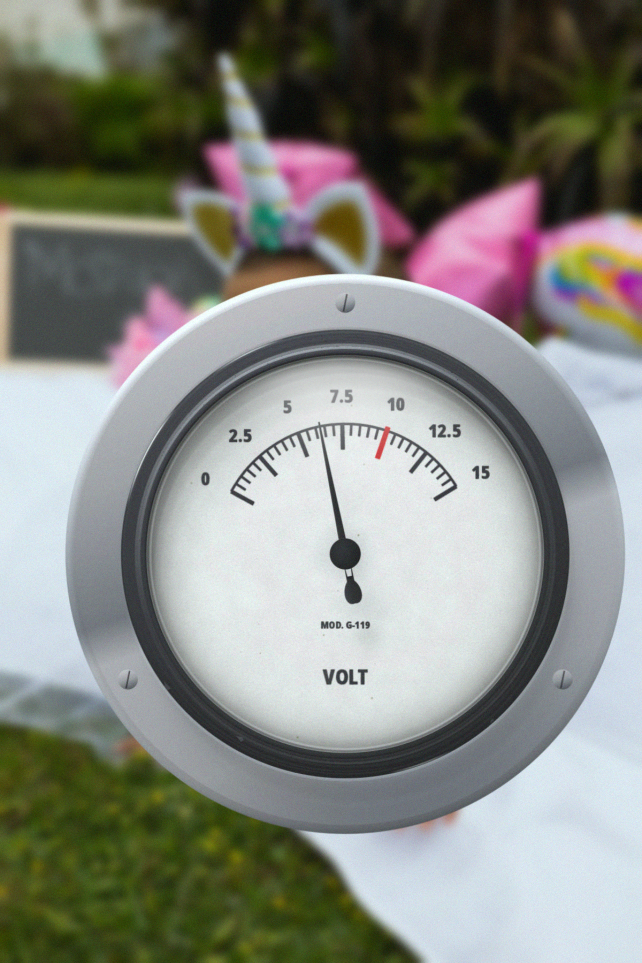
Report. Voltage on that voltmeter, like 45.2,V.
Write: 6.25,V
